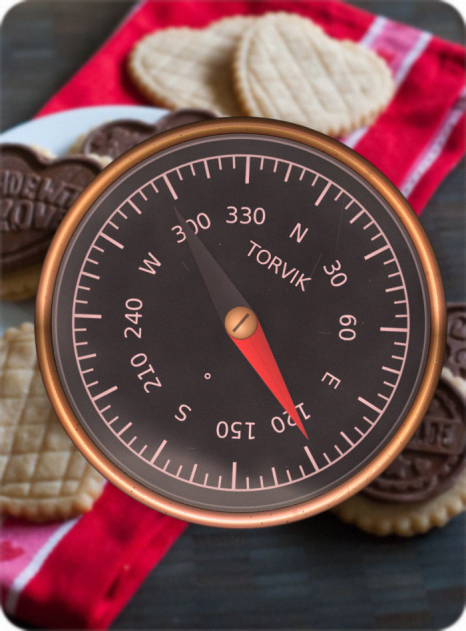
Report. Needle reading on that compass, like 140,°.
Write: 117.5,°
